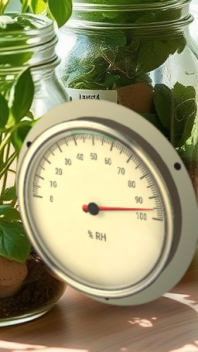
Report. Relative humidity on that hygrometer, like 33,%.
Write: 95,%
